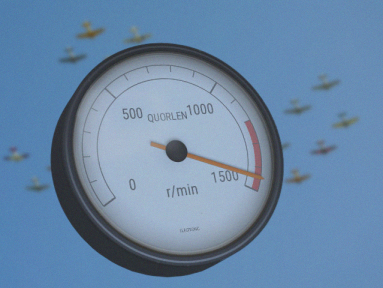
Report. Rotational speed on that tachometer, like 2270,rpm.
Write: 1450,rpm
